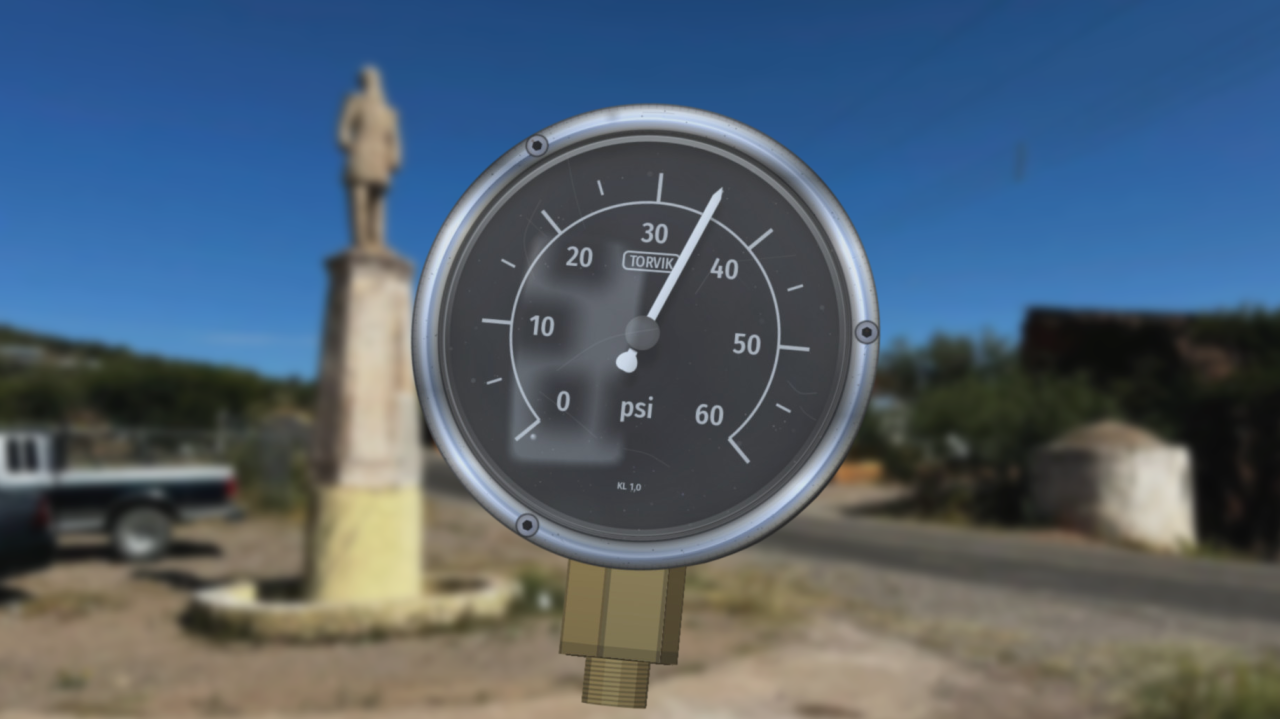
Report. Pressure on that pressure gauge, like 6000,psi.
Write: 35,psi
